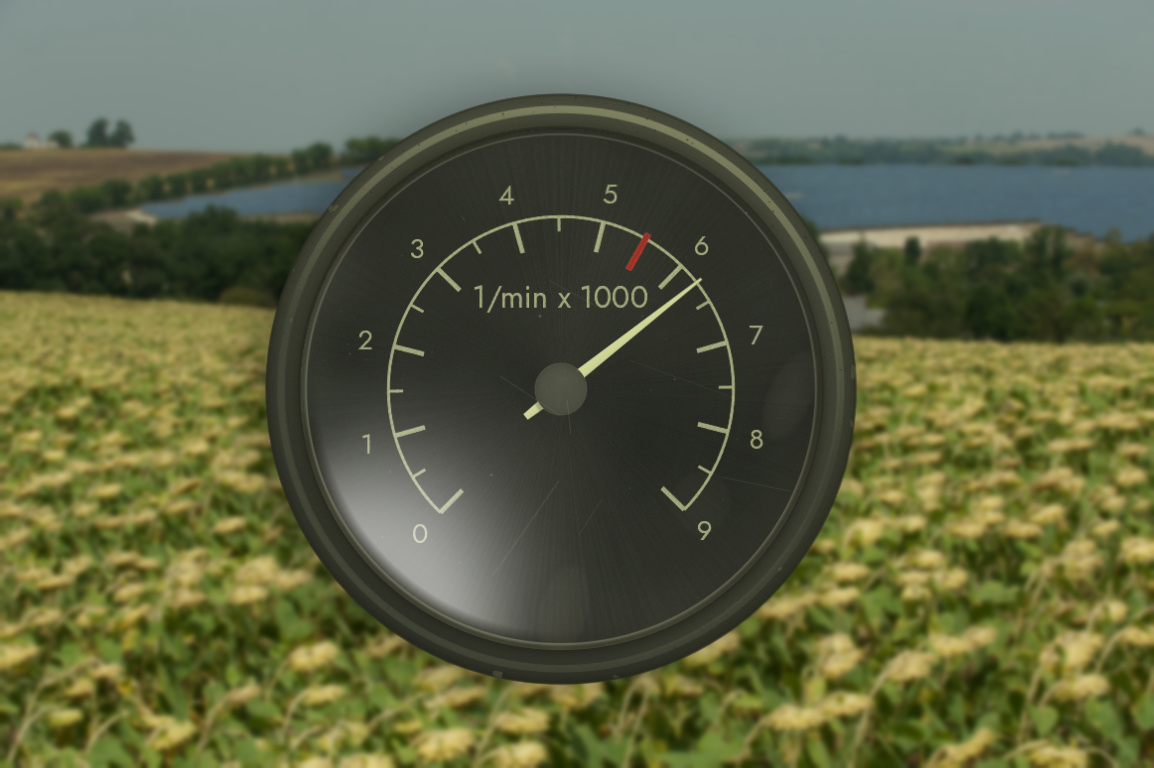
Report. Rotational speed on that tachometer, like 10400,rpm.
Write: 6250,rpm
